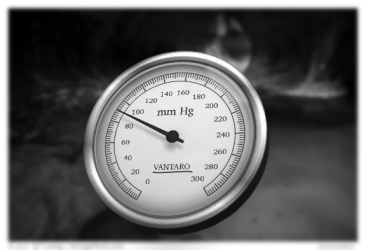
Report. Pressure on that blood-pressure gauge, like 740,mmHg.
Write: 90,mmHg
